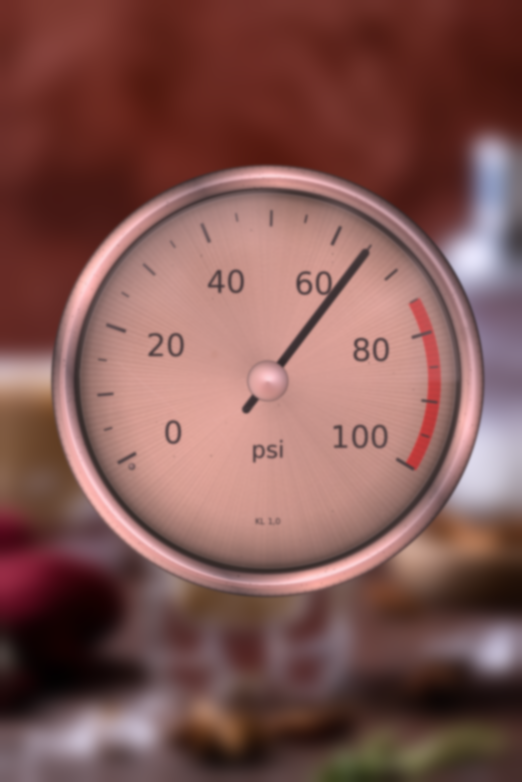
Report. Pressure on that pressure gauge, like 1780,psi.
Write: 65,psi
